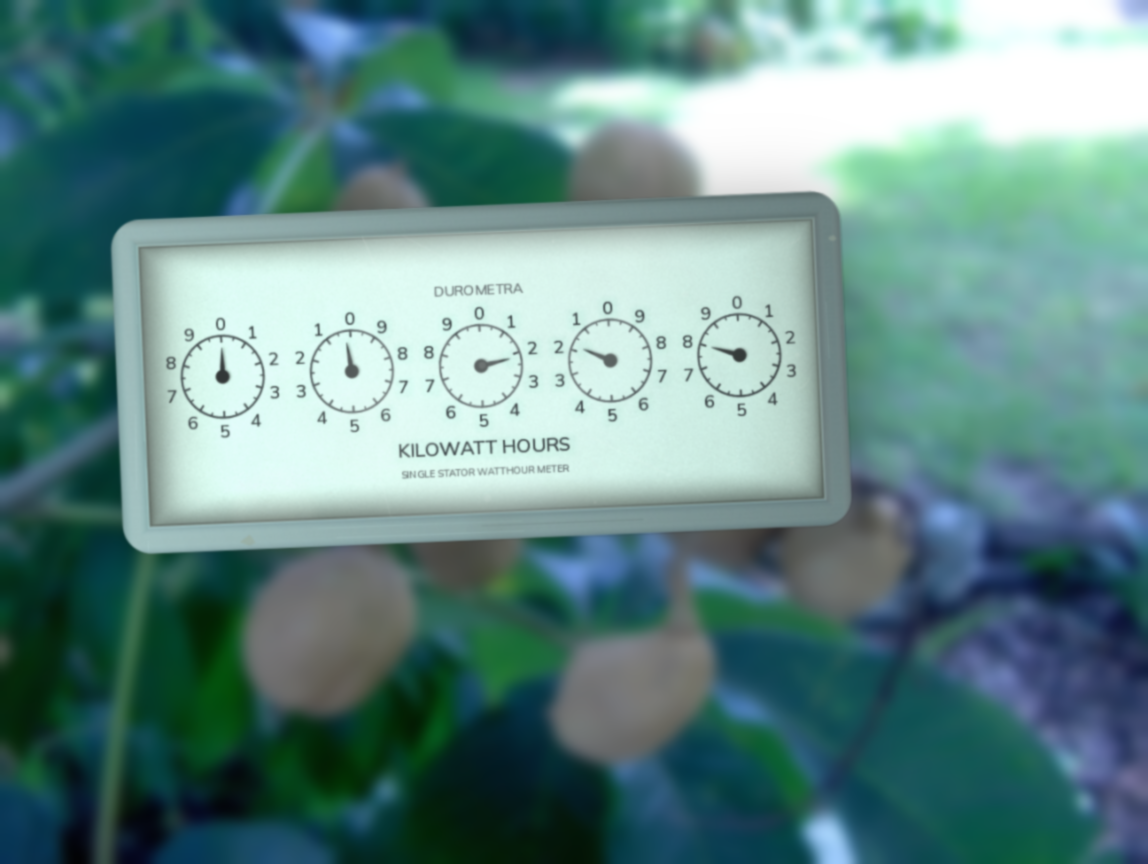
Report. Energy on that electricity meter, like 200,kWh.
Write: 218,kWh
